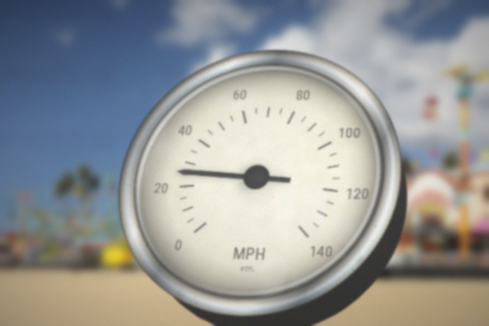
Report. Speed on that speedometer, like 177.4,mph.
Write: 25,mph
